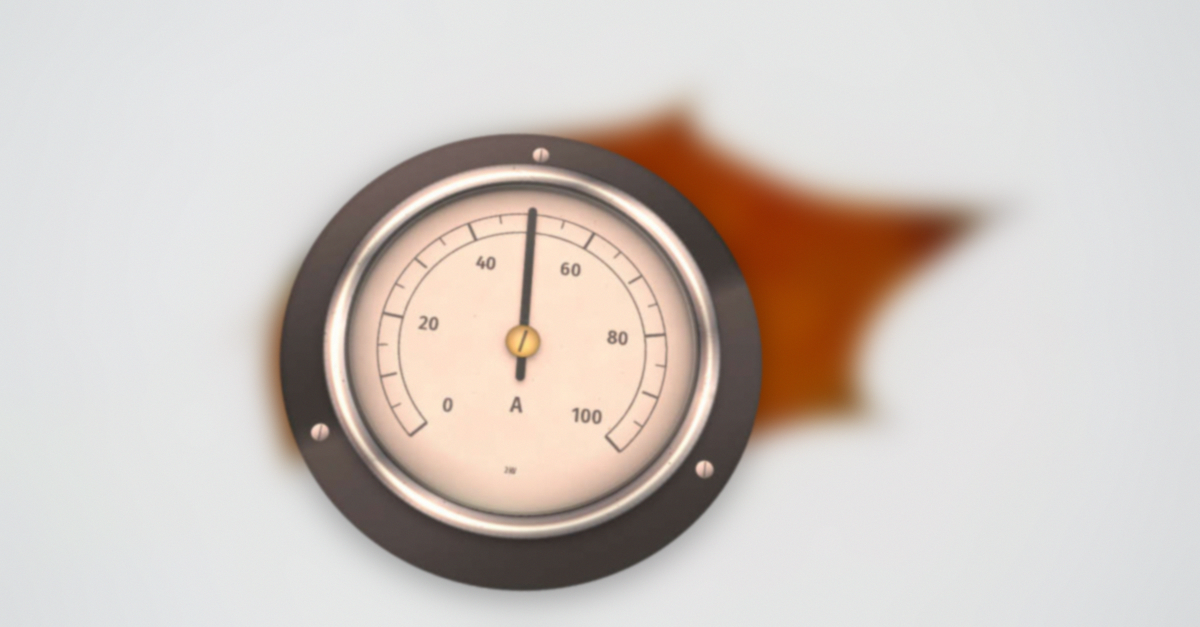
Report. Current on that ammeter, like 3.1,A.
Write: 50,A
